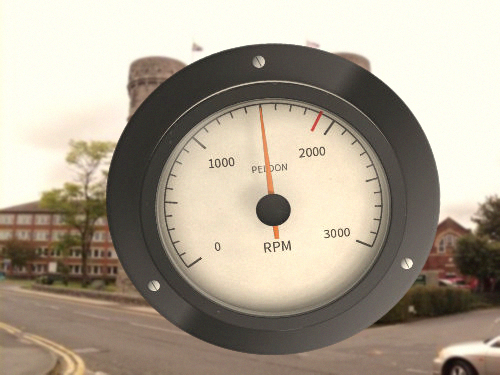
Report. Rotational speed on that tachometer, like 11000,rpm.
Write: 1500,rpm
